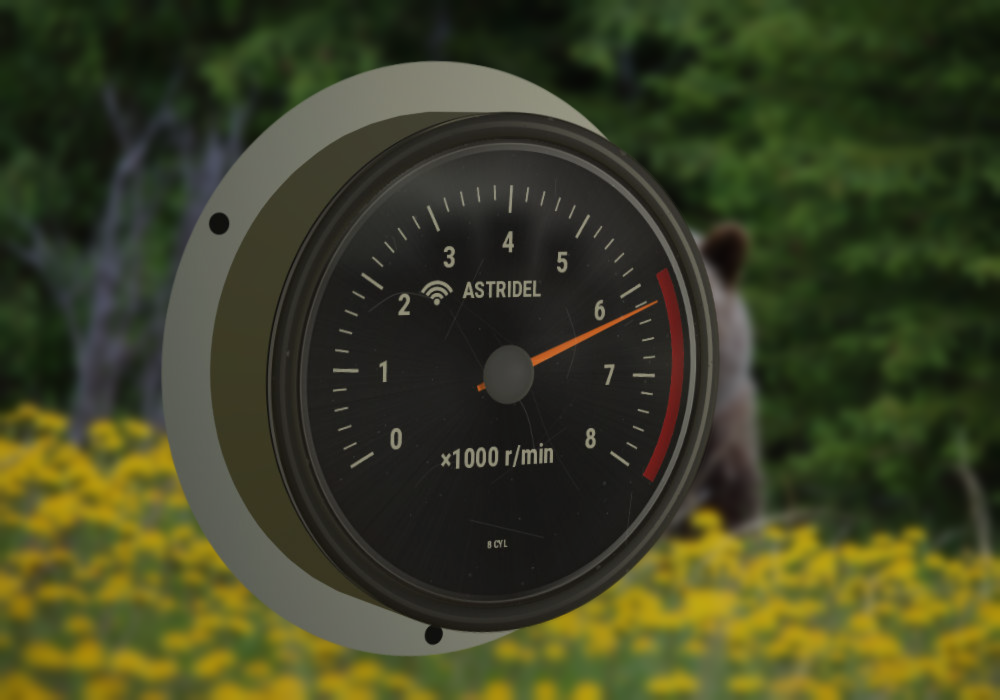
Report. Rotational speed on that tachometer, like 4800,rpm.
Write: 6200,rpm
